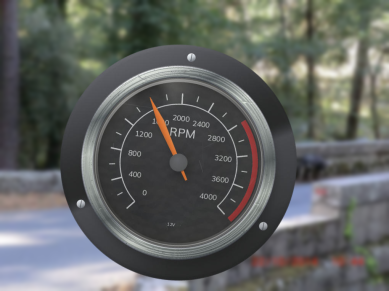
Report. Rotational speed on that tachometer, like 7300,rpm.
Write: 1600,rpm
